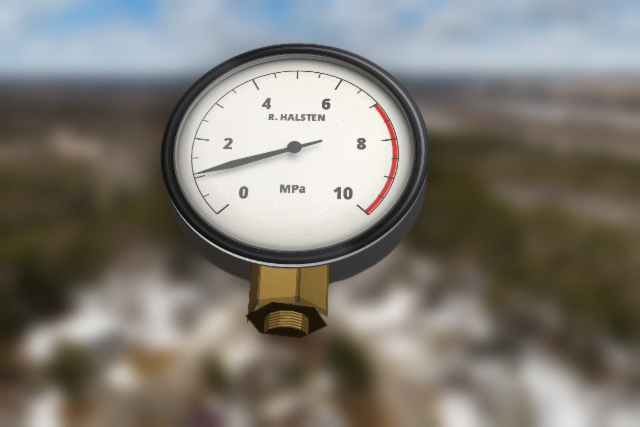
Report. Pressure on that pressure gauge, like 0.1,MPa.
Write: 1,MPa
